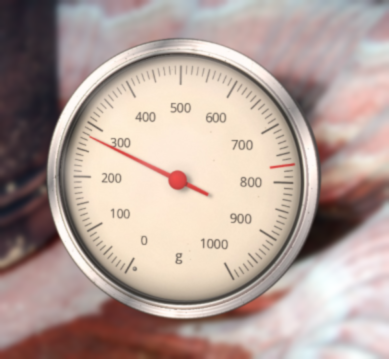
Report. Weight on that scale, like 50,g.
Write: 280,g
